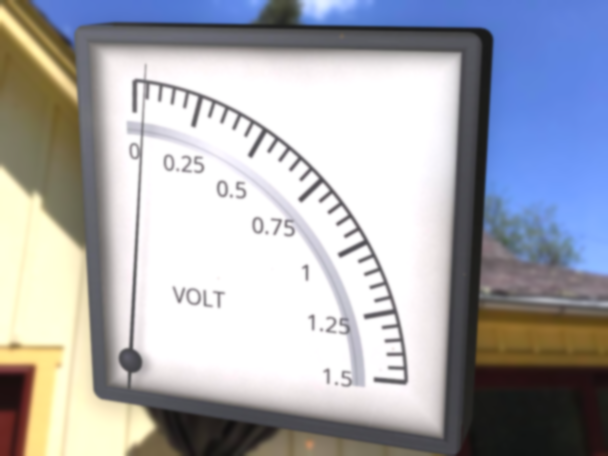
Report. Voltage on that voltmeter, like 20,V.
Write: 0.05,V
